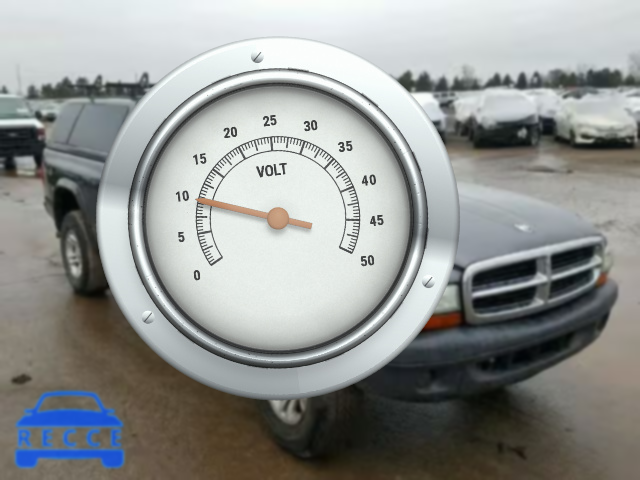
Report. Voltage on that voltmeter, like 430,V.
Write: 10,V
